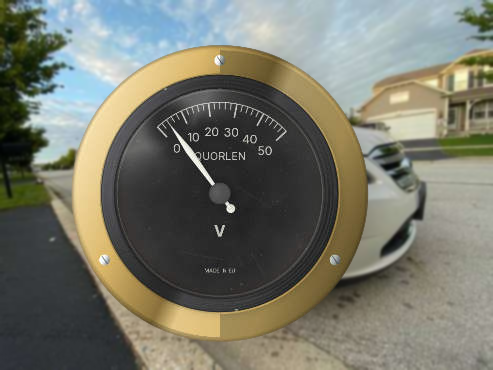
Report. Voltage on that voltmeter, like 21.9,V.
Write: 4,V
